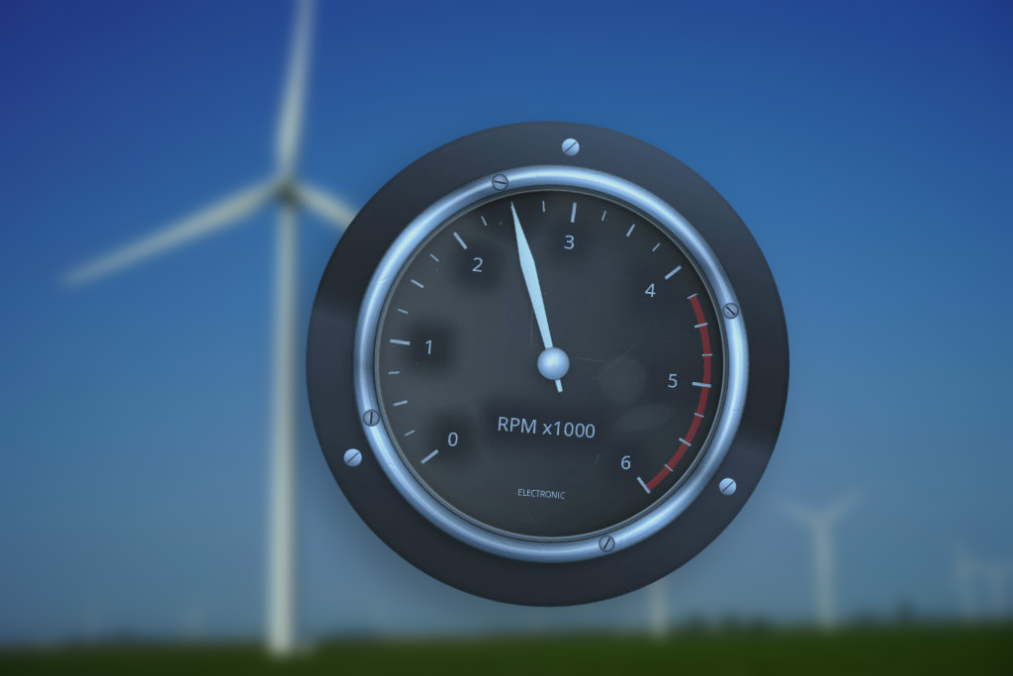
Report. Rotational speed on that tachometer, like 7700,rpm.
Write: 2500,rpm
